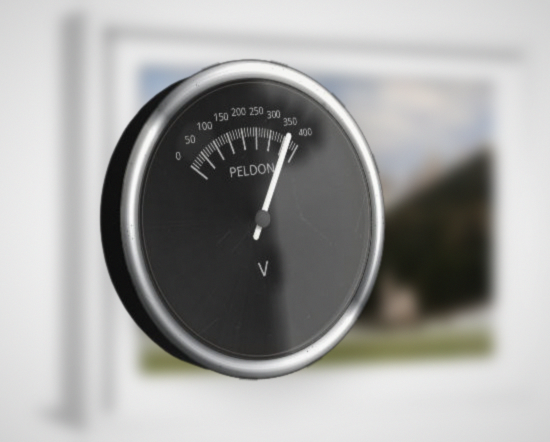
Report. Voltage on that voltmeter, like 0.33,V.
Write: 350,V
